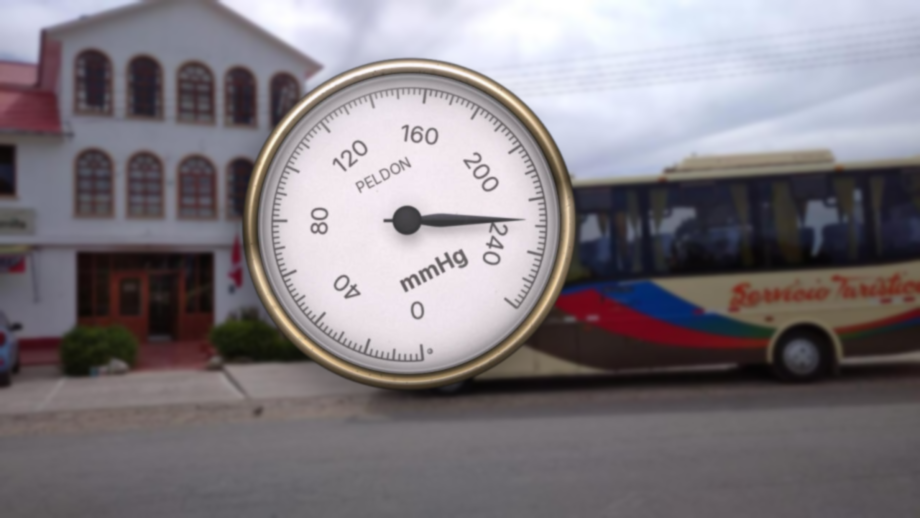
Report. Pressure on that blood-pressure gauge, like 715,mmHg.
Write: 228,mmHg
